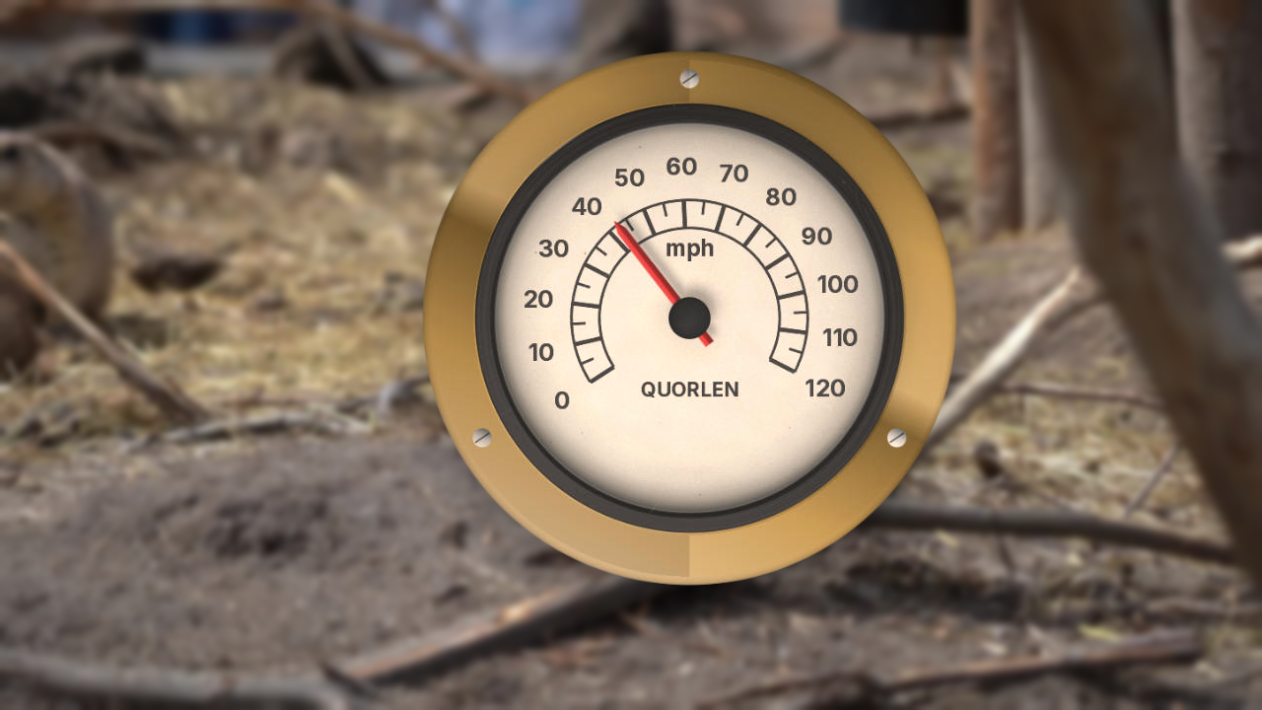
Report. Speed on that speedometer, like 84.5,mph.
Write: 42.5,mph
